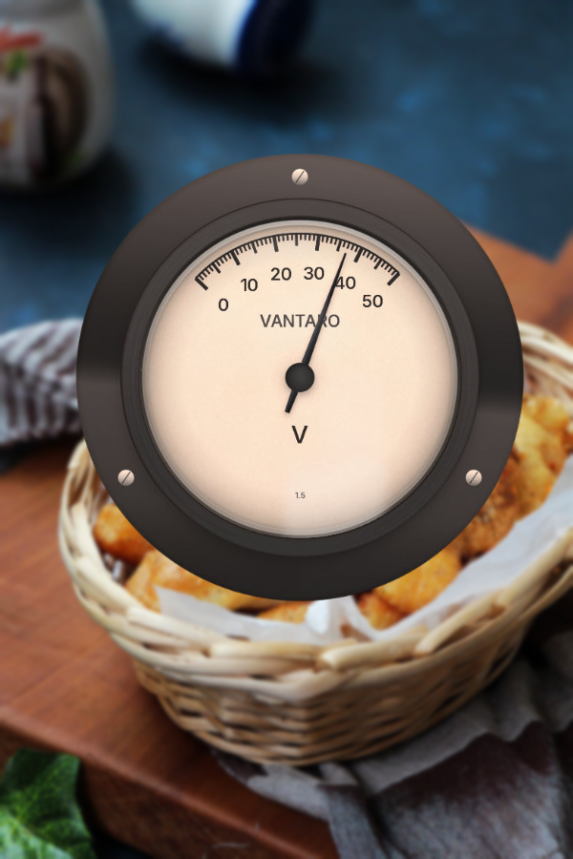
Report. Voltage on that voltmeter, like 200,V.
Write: 37,V
